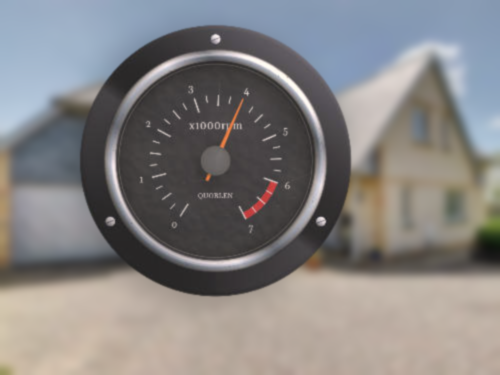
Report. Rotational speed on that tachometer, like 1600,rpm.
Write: 4000,rpm
